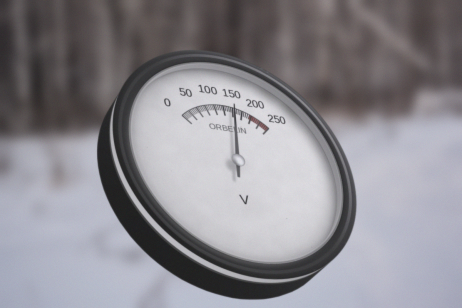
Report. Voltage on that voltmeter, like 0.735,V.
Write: 150,V
